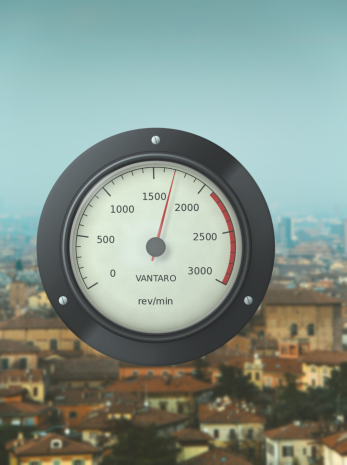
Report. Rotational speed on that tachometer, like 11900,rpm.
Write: 1700,rpm
